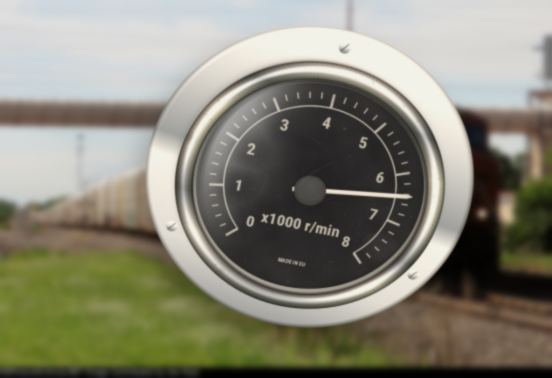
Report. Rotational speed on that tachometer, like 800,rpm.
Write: 6400,rpm
